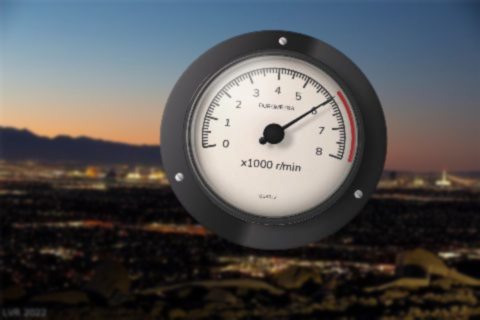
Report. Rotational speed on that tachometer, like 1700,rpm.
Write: 6000,rpm
